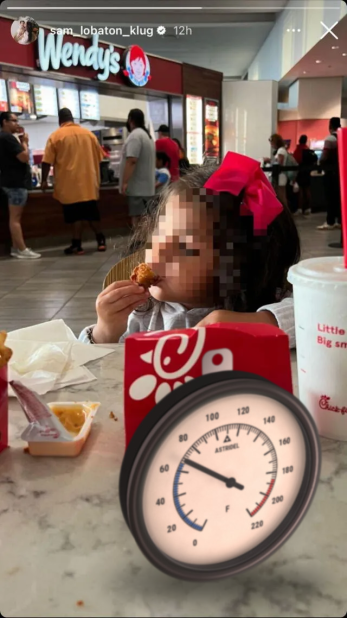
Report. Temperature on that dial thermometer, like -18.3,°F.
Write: 70,°F
